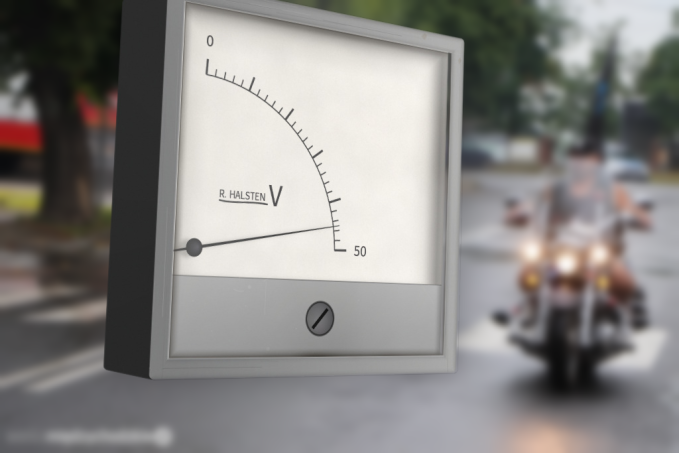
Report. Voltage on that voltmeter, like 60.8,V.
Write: 45,V
